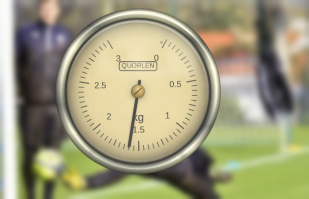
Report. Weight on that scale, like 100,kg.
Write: 1.6,kg
